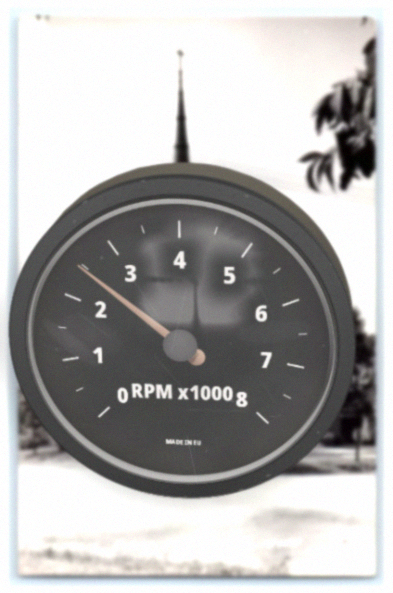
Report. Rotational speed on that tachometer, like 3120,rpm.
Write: 2500,rpm
